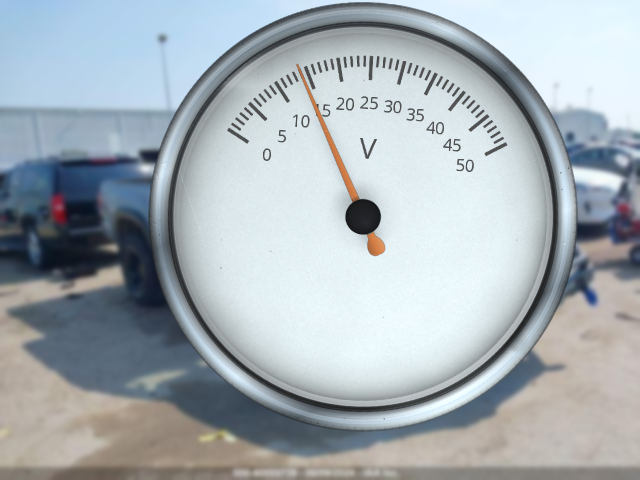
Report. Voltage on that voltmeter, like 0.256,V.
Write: 14,V
